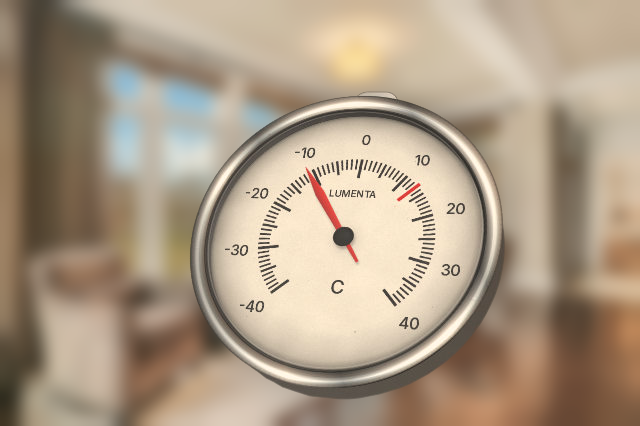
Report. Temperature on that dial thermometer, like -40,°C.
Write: -11,°C
